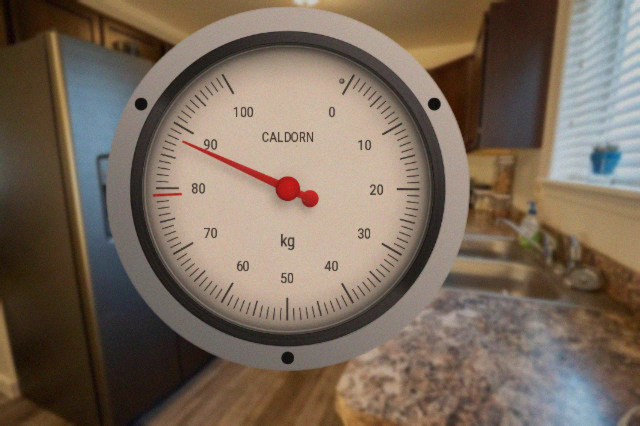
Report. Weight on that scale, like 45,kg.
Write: 88,kg
